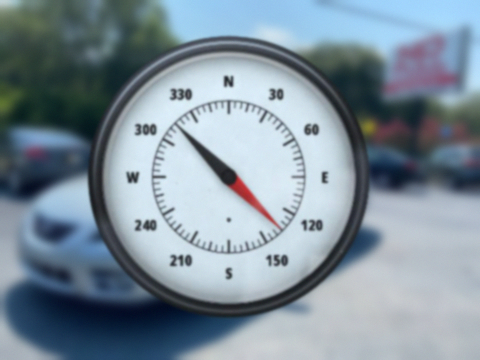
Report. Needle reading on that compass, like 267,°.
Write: 135,°
